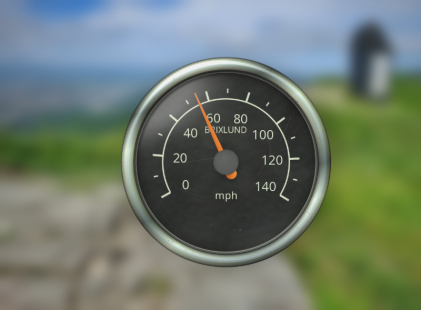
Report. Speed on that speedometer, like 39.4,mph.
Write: 55,mph
